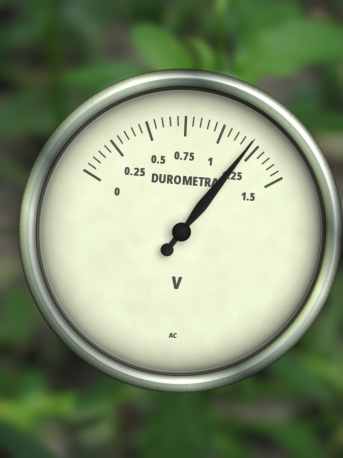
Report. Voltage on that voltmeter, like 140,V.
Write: 1.2,V
